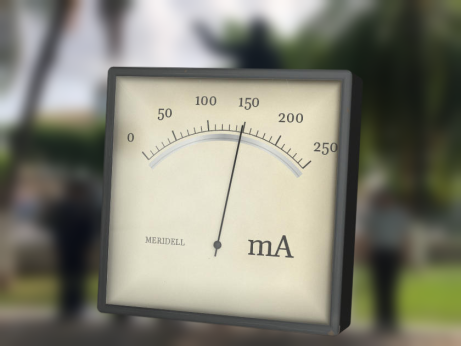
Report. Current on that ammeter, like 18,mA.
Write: 150,mA
